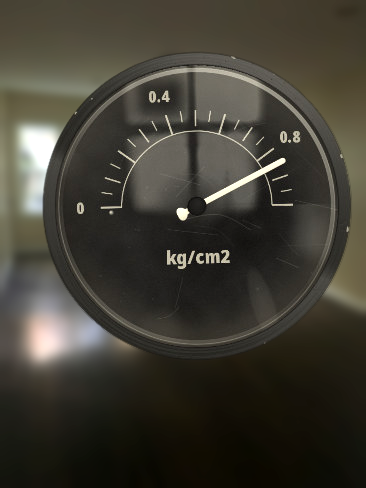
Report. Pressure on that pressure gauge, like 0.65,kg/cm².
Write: 0.85,kg/cm²
